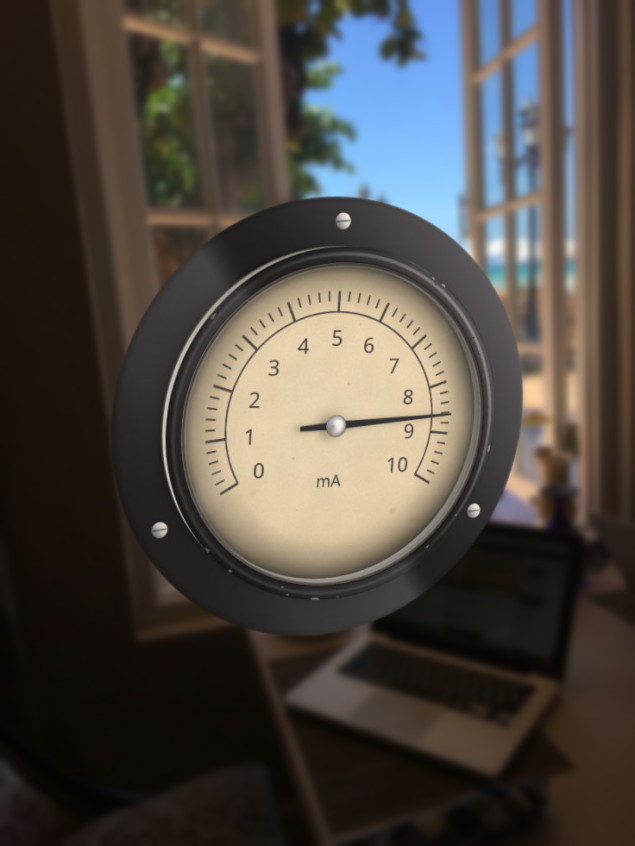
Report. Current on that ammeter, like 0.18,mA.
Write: 8.6,mA
